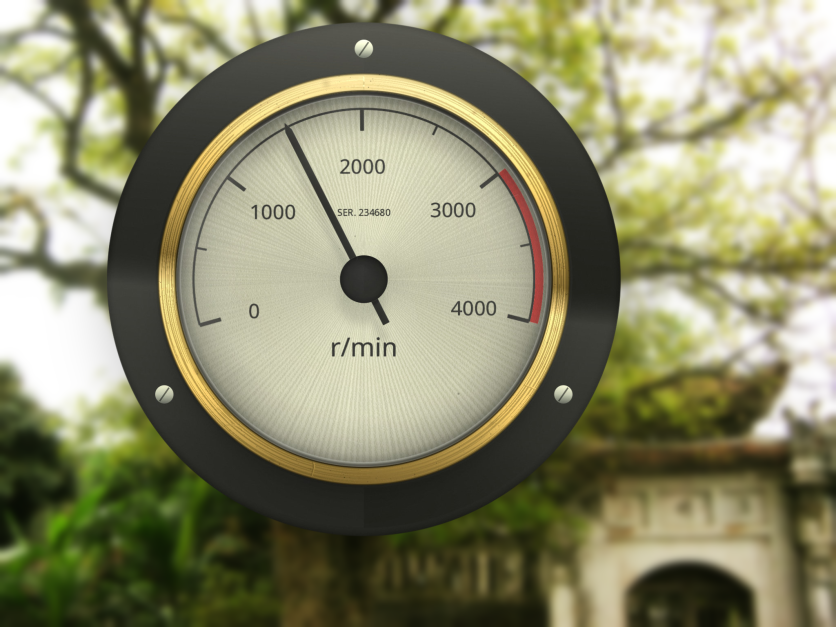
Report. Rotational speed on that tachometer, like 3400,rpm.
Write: 1500,rpm
